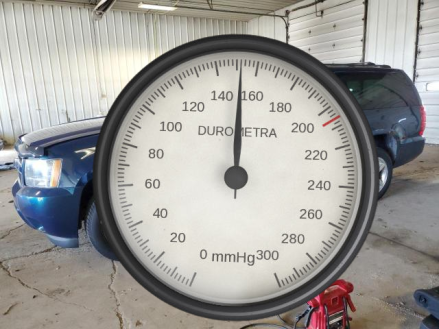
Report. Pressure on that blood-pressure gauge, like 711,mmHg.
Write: 152,mmHg
